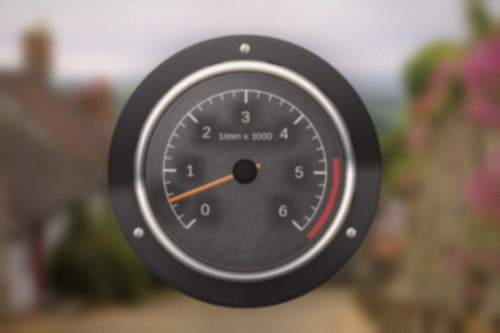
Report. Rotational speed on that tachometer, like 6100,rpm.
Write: 500,rpm
